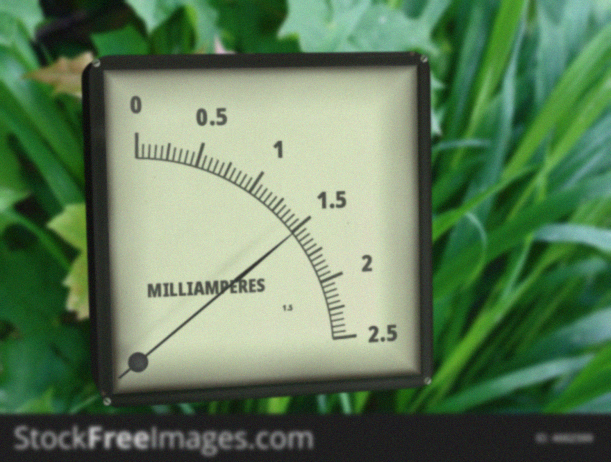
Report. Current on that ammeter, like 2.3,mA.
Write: 1.5,mA
